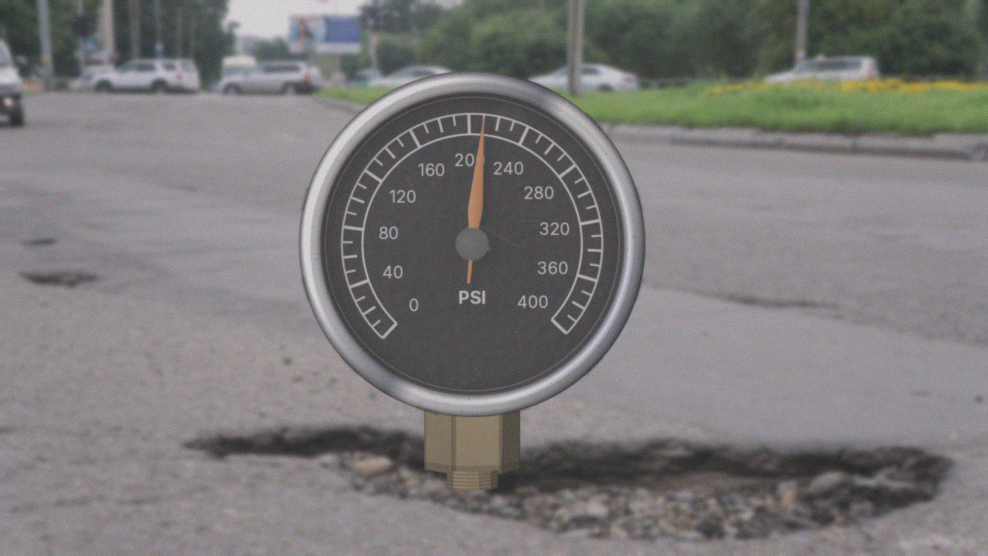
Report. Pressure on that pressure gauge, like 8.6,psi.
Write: 210,psi
